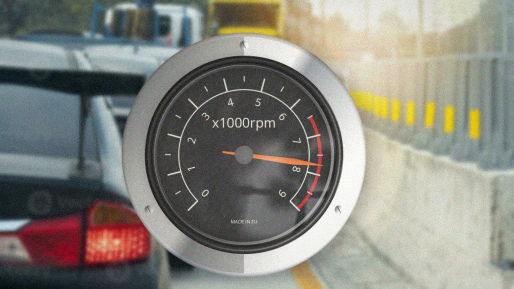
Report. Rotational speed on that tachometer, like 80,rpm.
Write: 7750,rpm
